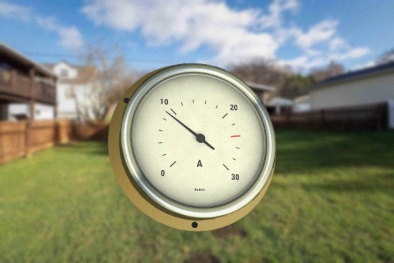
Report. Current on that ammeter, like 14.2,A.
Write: 9,A
